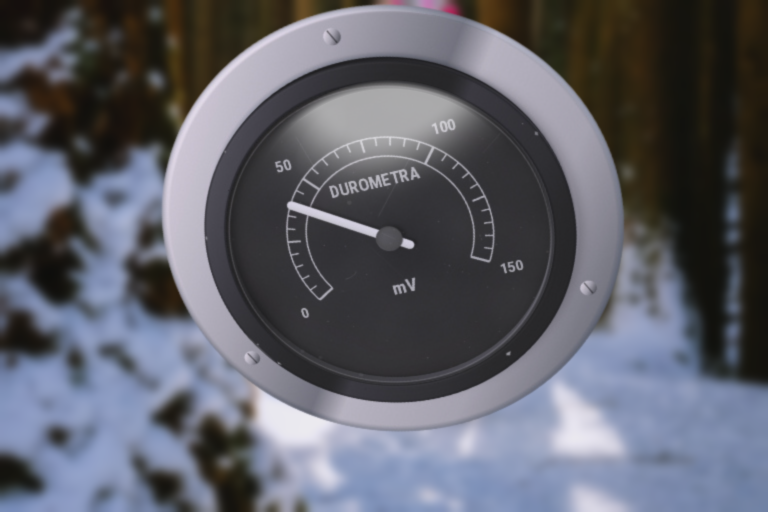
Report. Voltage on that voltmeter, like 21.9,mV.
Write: 40,mV
